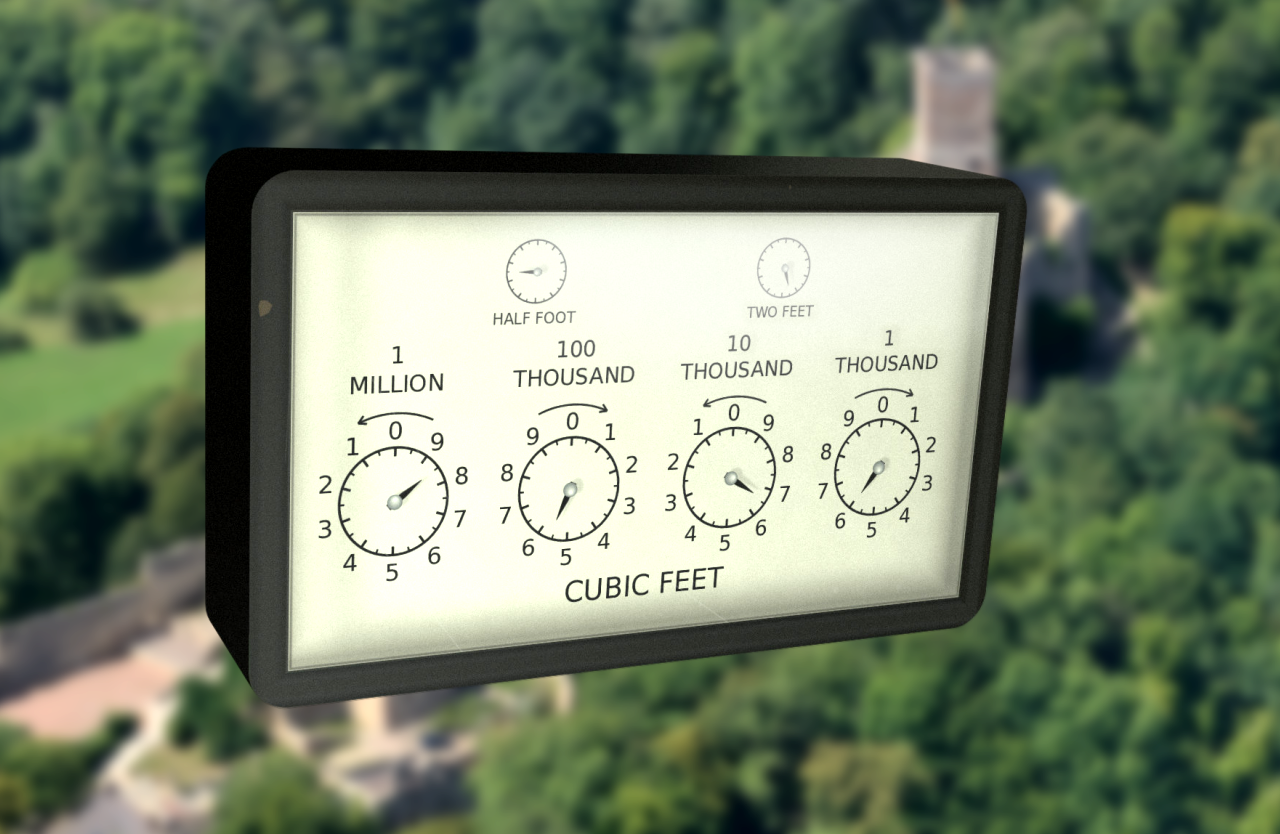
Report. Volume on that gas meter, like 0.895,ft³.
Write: 856600,ft³
